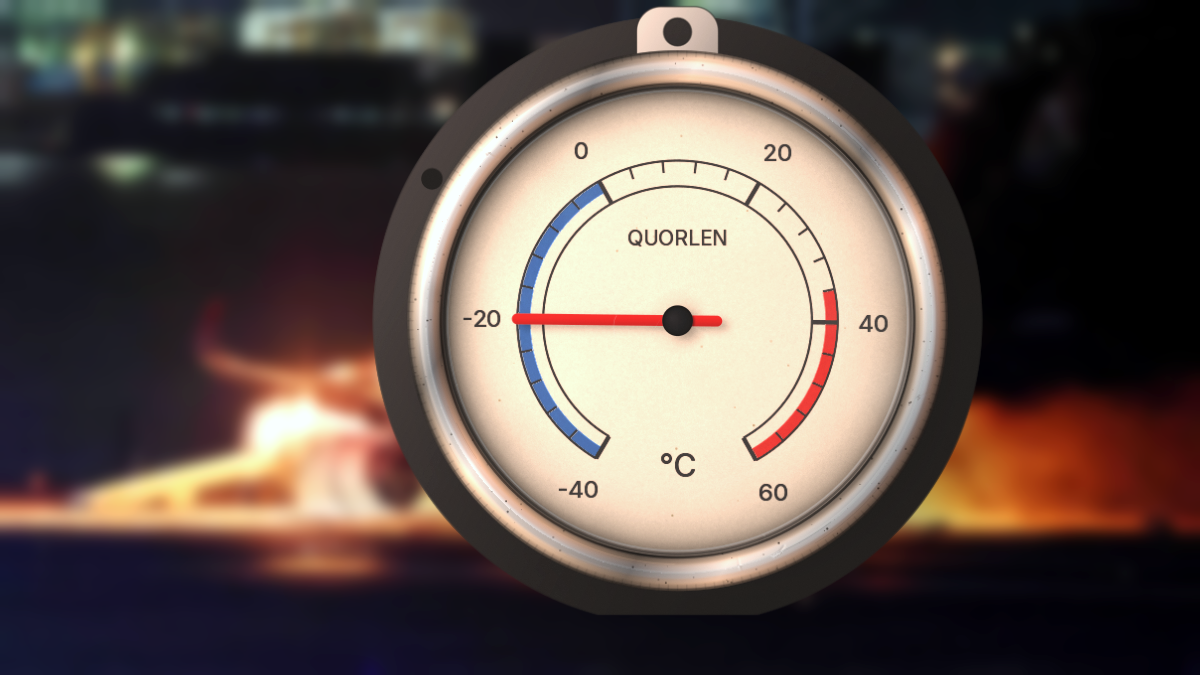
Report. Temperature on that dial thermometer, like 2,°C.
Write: -20,°C
